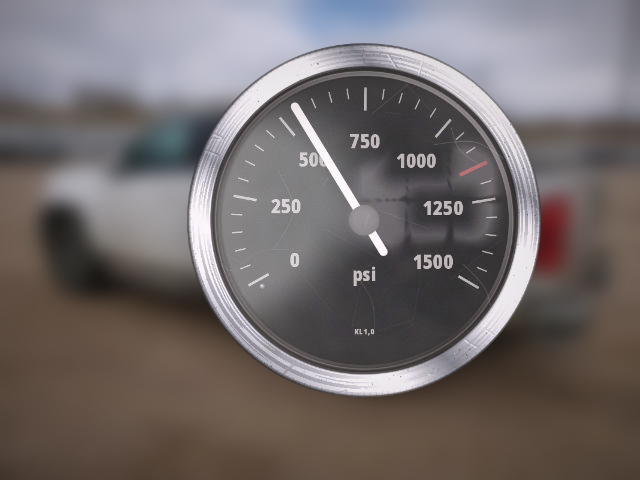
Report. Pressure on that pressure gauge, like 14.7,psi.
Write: 550,psi
